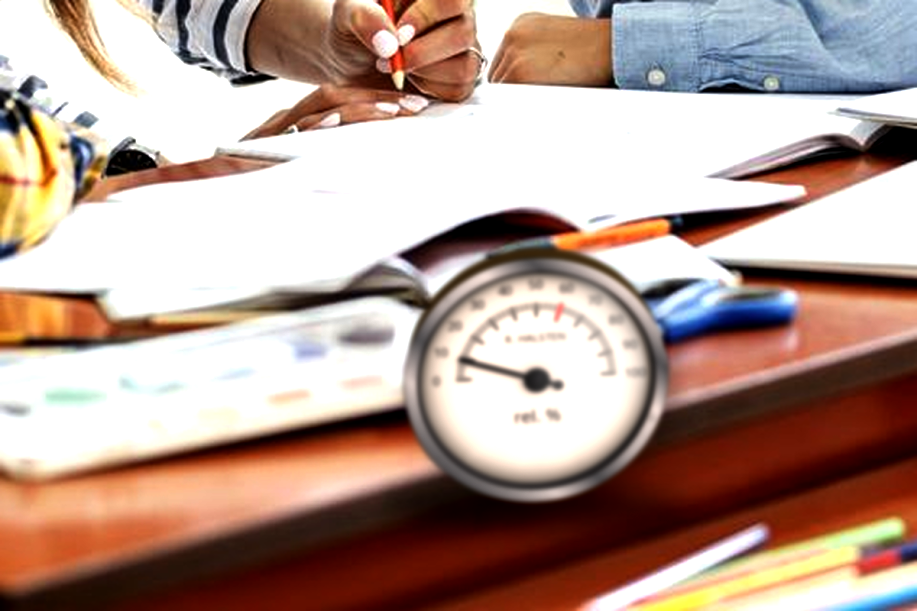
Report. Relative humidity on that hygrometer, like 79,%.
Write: 10,%
